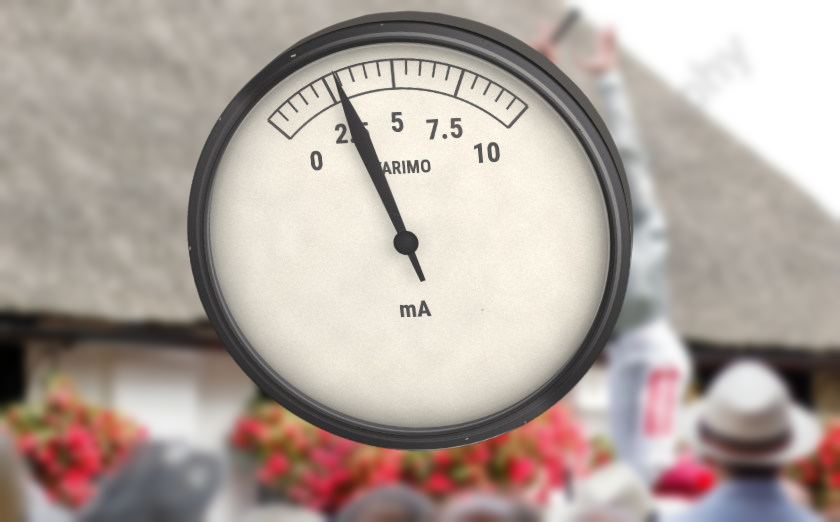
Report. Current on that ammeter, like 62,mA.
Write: 3,mA
